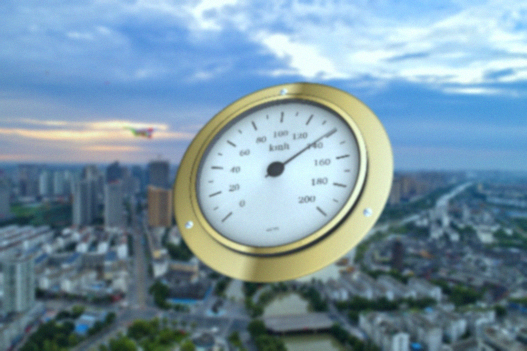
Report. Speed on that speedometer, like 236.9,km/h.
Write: 140,km/h
